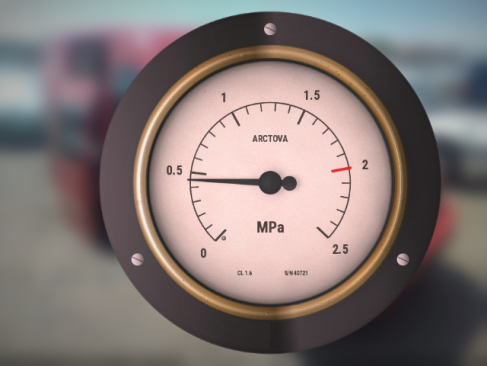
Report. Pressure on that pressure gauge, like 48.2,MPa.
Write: 0.45,MPa
